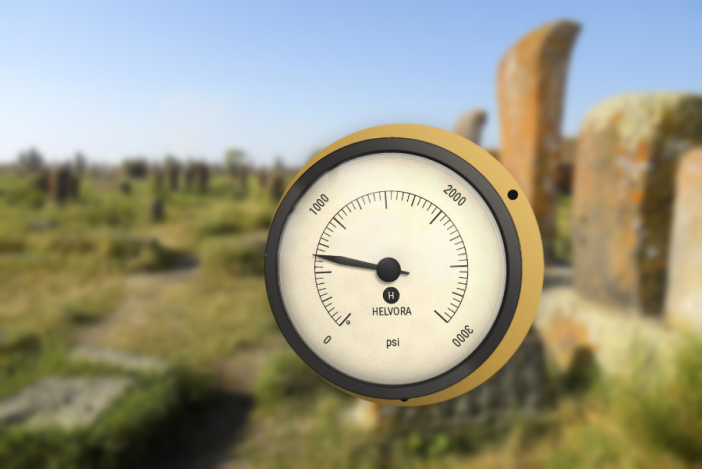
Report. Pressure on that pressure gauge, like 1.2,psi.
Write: 650,psi
